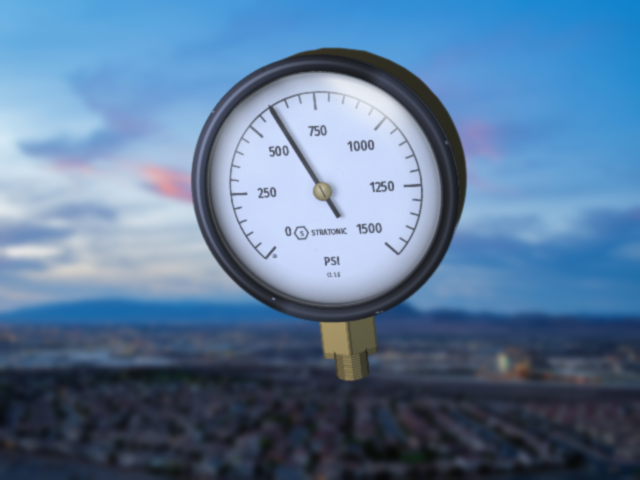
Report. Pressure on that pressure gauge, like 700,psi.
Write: 600,psi
